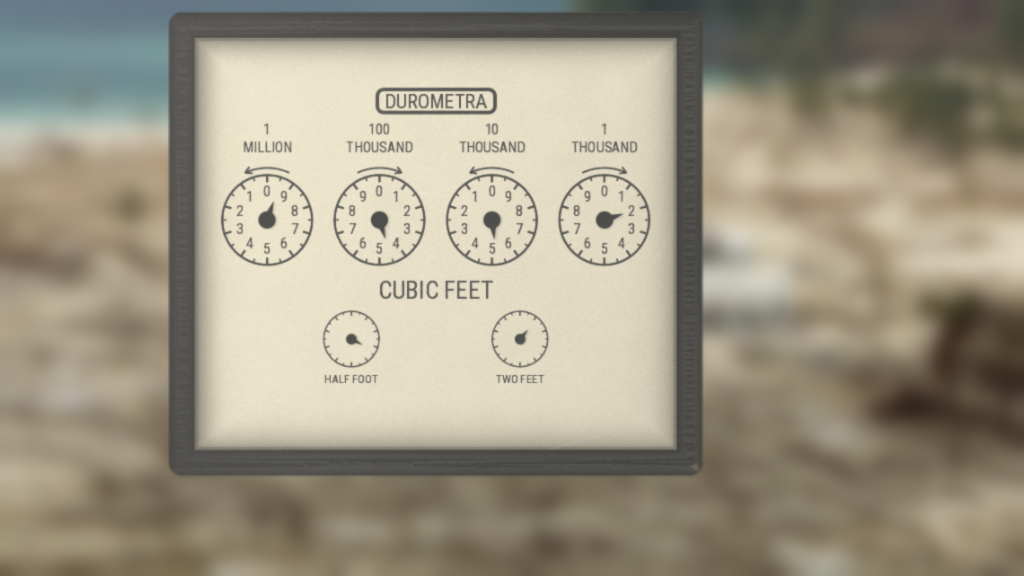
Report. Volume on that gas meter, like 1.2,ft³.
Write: 945200,ft³
